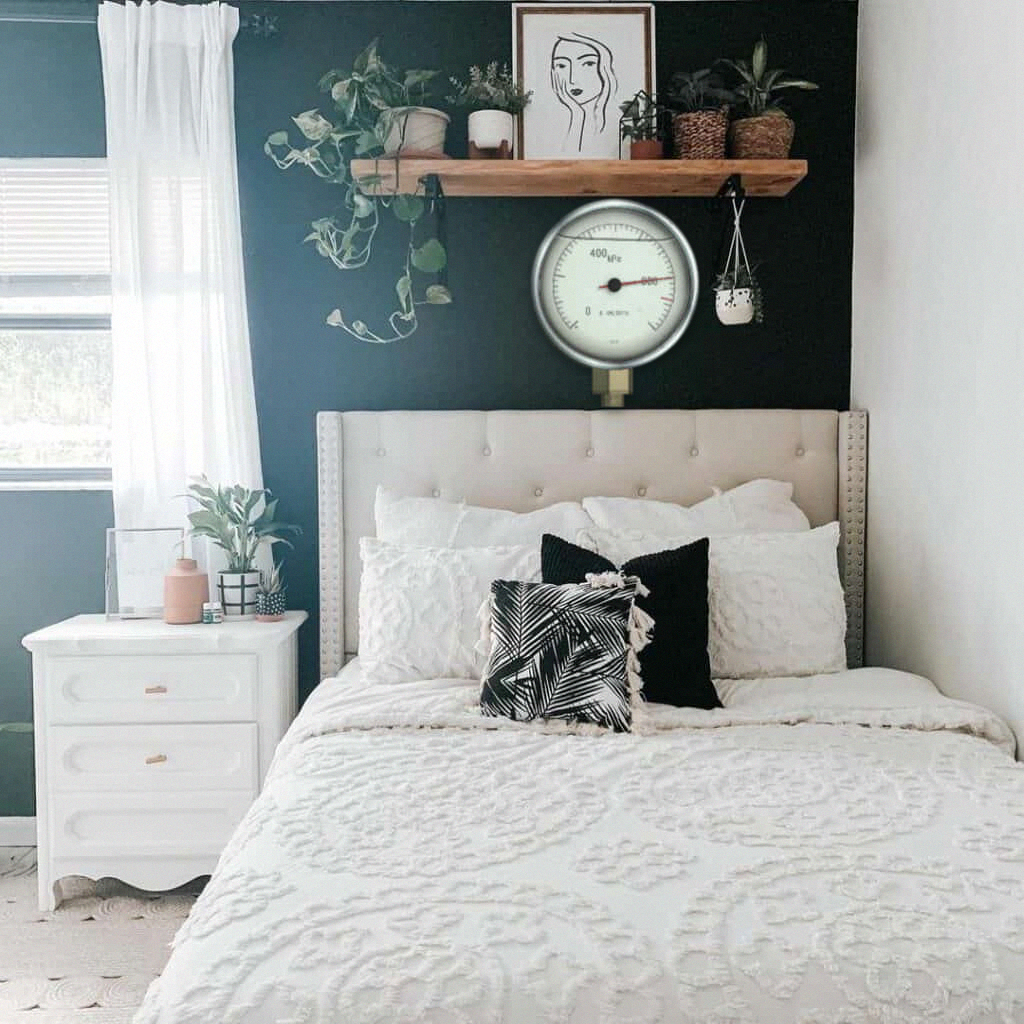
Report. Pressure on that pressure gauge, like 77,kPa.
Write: 800,kPa
